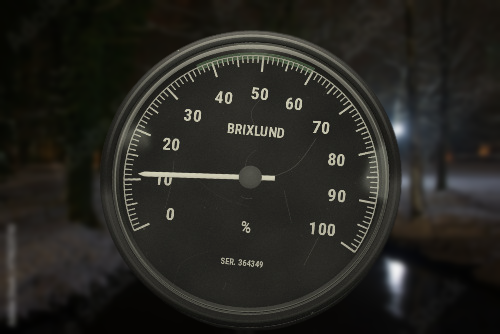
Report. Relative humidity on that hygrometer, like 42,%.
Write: 11,%
